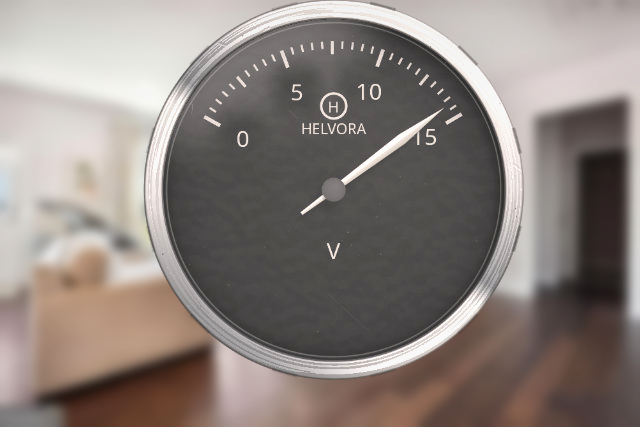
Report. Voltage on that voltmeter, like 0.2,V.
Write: 14.25,V
